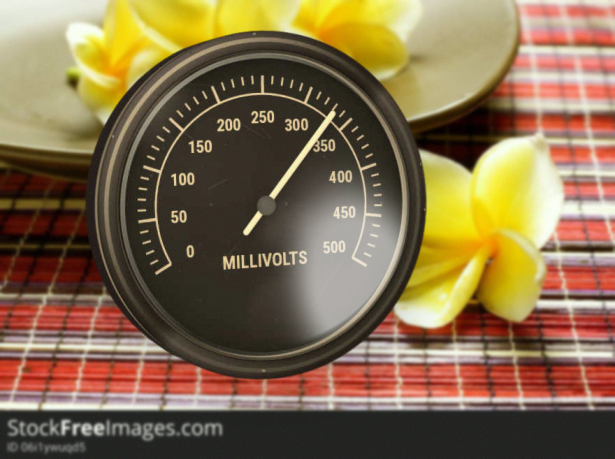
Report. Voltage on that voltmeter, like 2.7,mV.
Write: 330,mV
